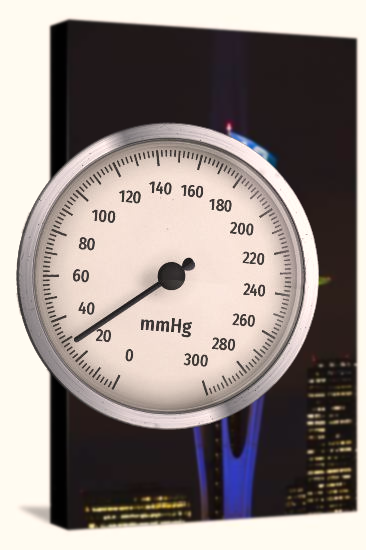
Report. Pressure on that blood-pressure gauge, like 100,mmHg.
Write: 28,mmHg
